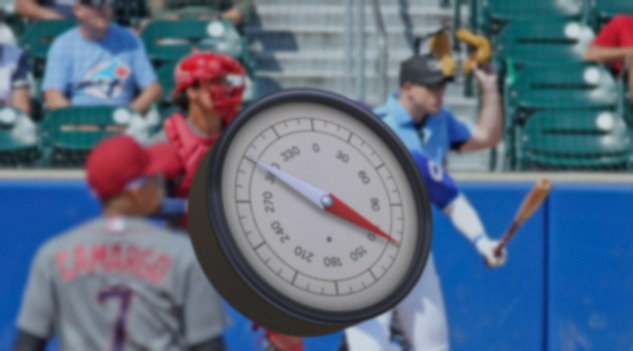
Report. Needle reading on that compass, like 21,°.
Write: 120,°
